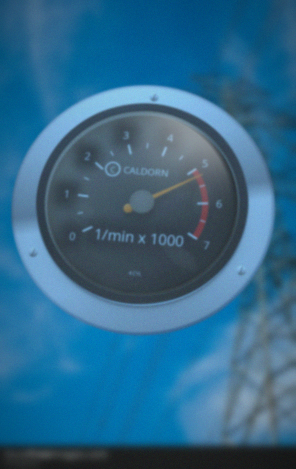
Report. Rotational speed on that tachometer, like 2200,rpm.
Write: 5250,rpm
